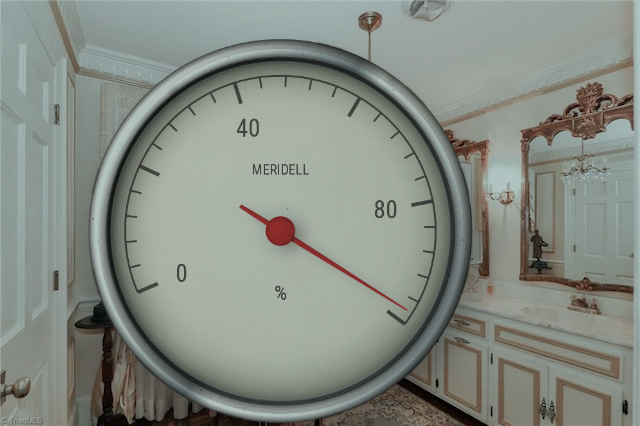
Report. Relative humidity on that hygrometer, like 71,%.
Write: 98,%
